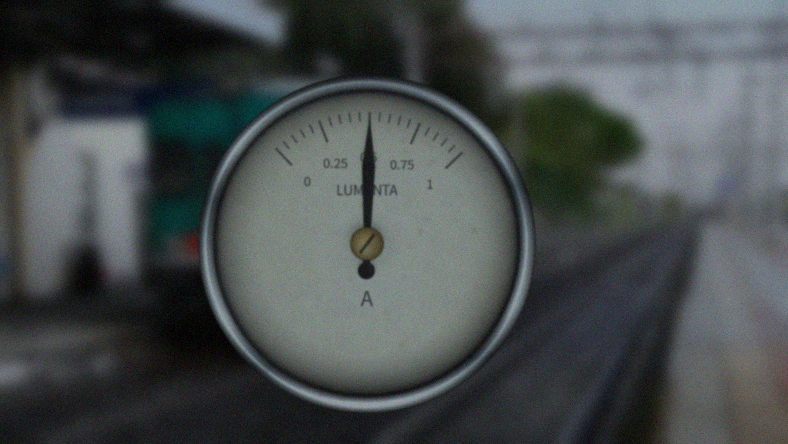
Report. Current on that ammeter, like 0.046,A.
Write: 0.5,A
